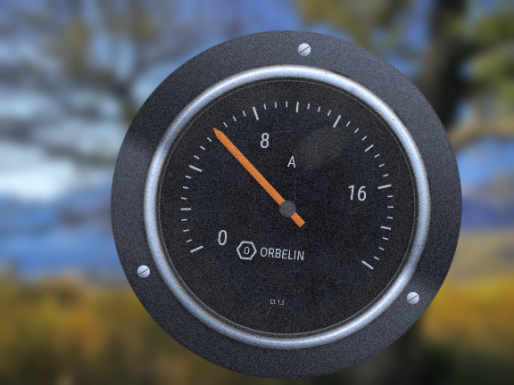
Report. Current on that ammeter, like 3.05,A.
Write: 6,A
